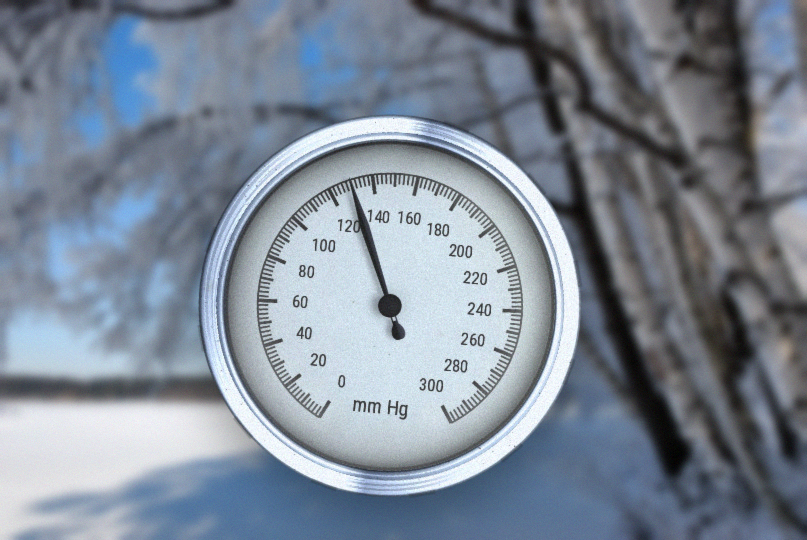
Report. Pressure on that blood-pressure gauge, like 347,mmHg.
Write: 130,mmHg
